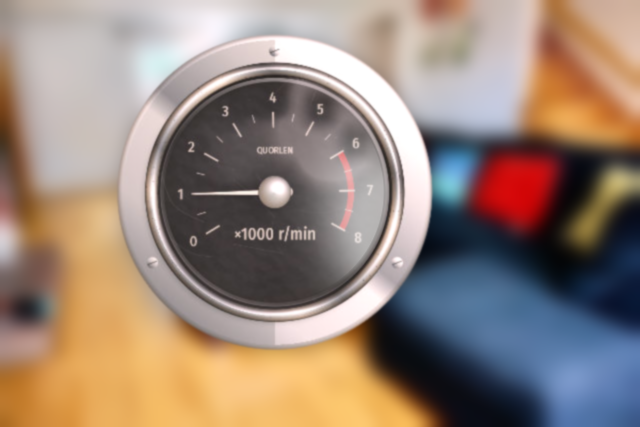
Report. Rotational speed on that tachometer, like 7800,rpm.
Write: 1000,rpm
